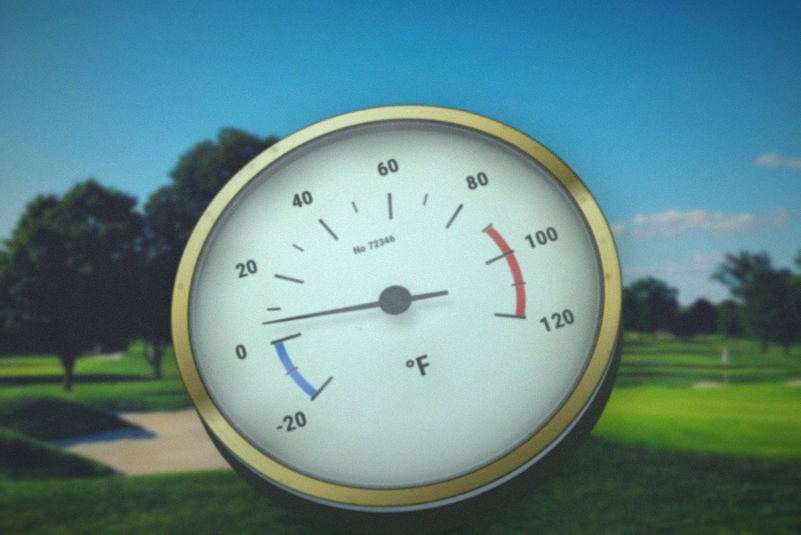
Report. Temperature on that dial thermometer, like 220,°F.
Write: 5,°F
